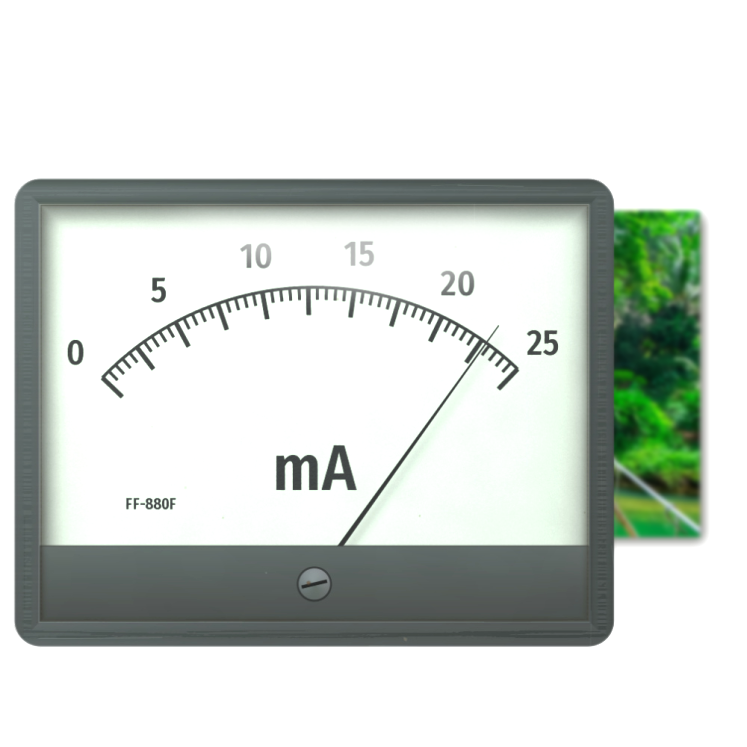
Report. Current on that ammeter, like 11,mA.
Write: 22.75,mA
